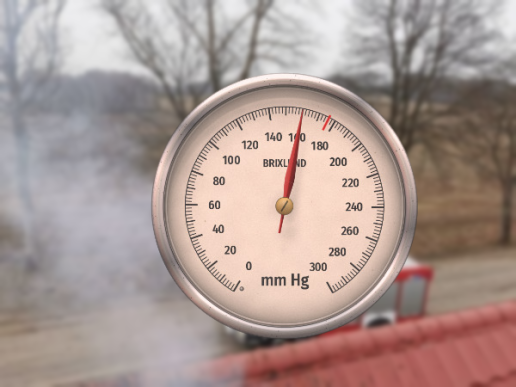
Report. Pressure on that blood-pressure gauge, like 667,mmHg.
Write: 160,mmHg
